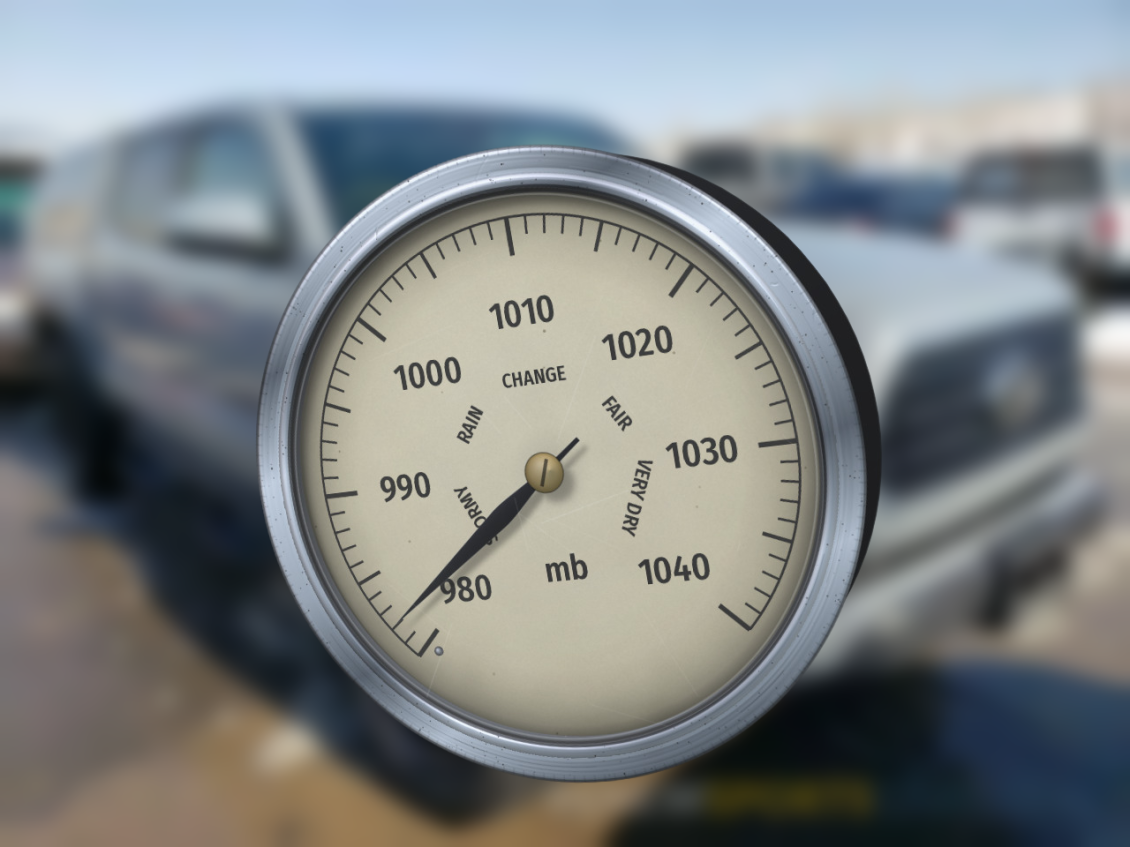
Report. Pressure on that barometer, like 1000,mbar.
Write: 982,mbar
